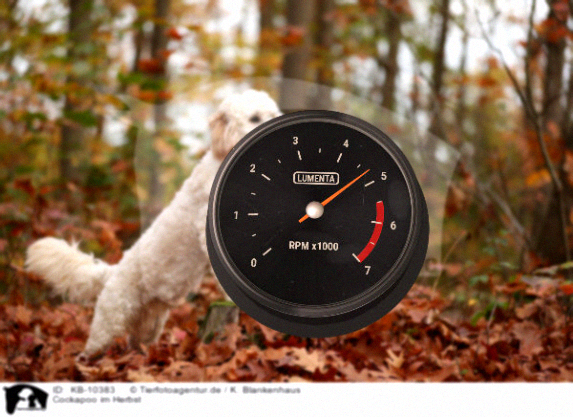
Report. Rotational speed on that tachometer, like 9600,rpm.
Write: 4750,rpm
